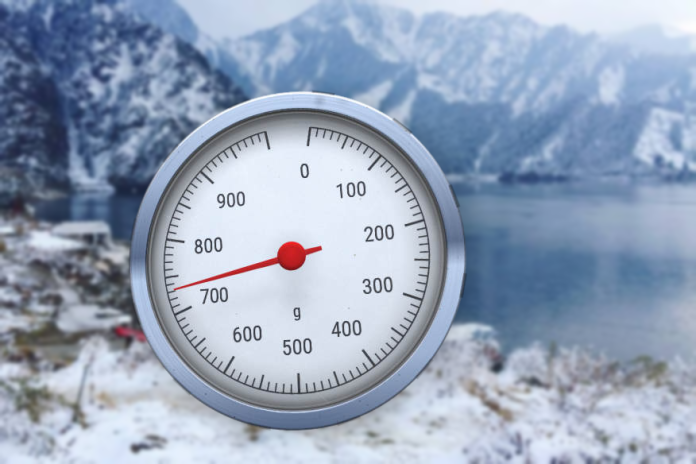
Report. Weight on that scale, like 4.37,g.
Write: 730,g
